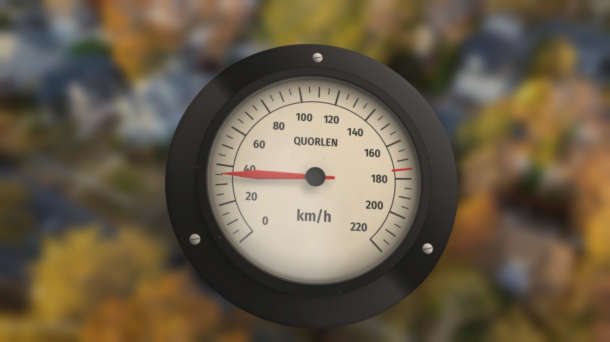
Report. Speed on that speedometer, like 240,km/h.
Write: 35,km/h
